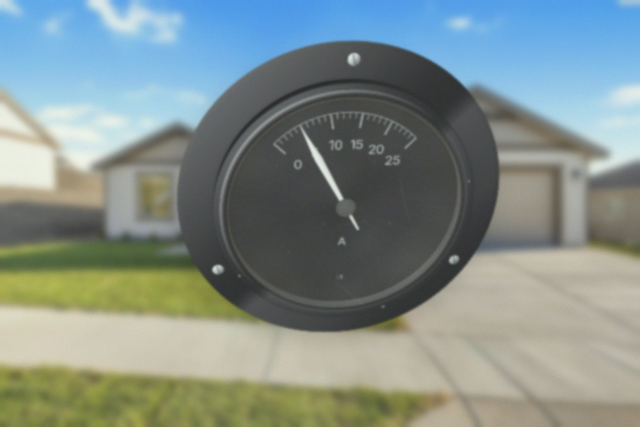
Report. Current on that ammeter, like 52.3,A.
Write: 5,A
